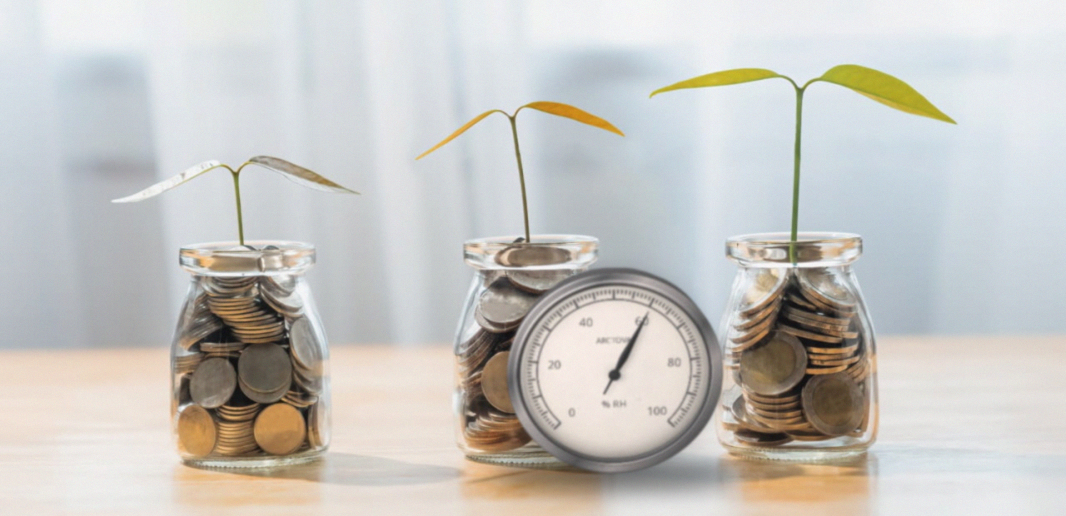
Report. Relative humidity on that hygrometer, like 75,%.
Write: 60,%
